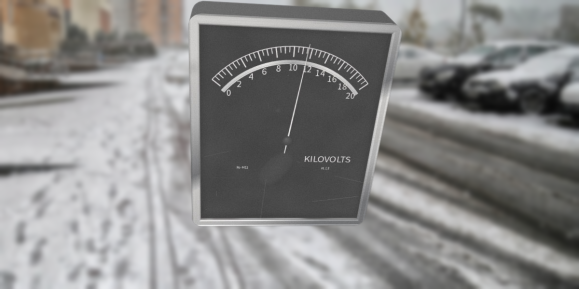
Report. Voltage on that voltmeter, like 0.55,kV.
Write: 11.5,kV
